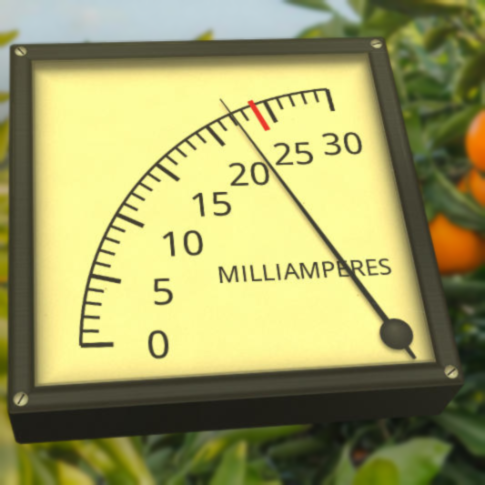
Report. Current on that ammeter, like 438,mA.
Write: 22,mA
